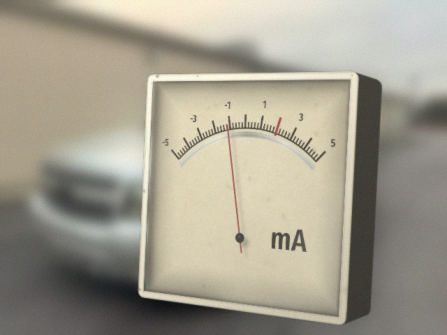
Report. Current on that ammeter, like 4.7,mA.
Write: -1,mA
